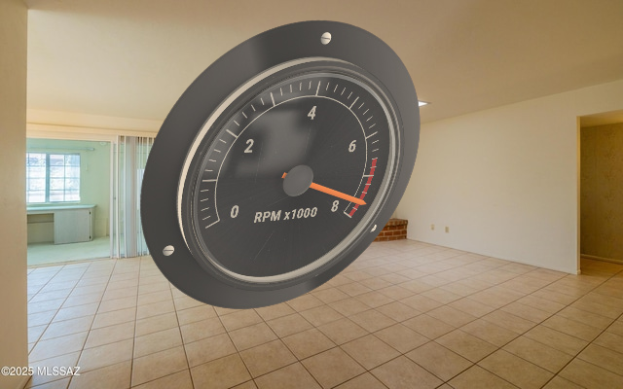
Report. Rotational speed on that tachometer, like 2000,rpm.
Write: 7600,rpm
